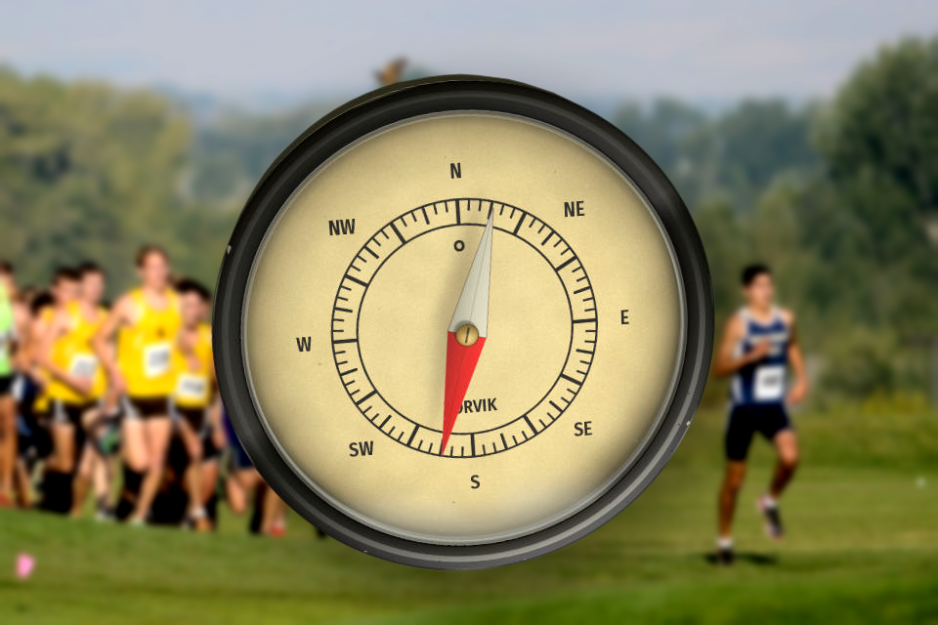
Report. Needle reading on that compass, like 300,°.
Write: 195,°
